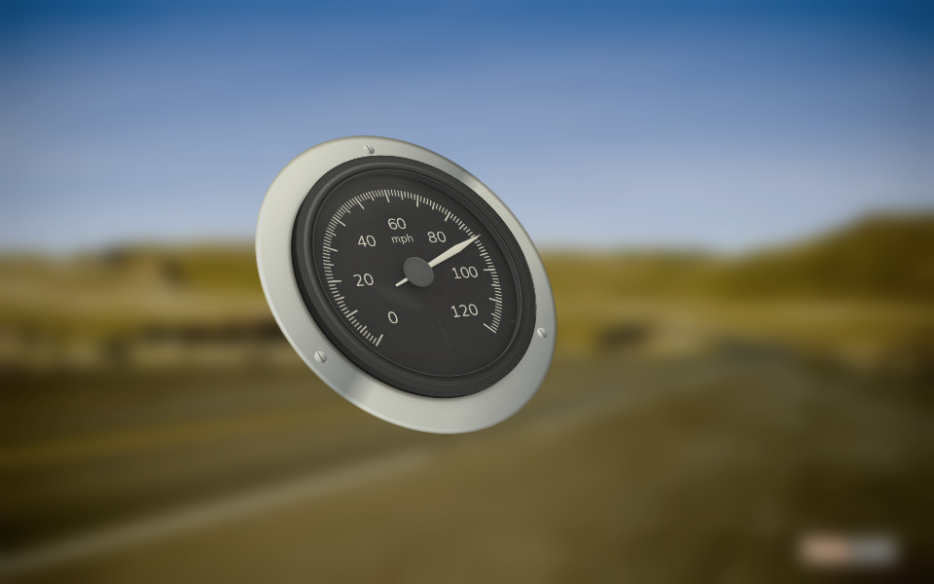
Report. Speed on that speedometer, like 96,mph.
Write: 90,mph
